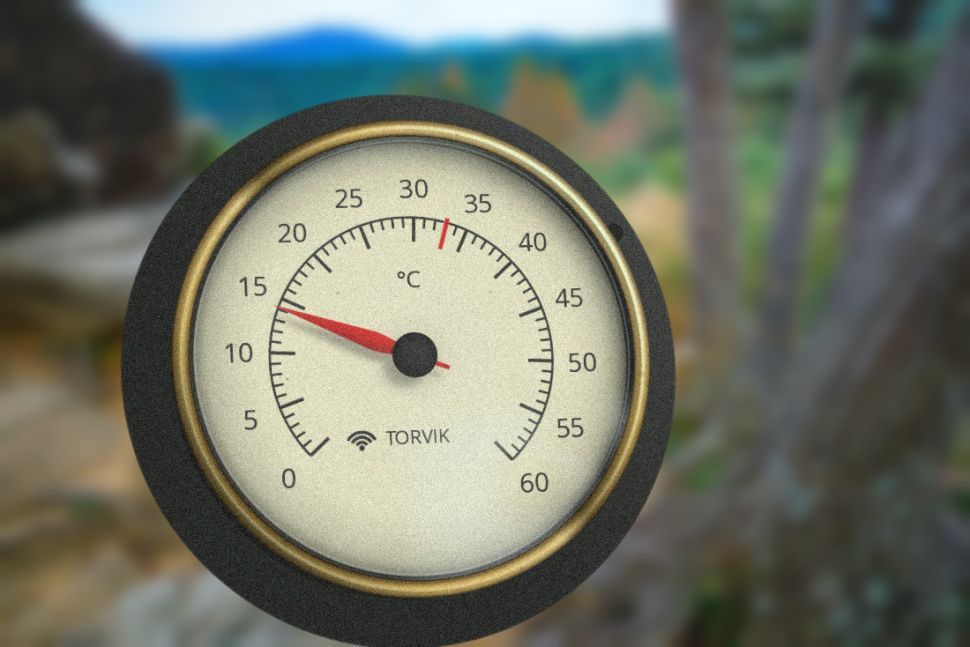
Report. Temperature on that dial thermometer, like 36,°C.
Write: 14,°C
